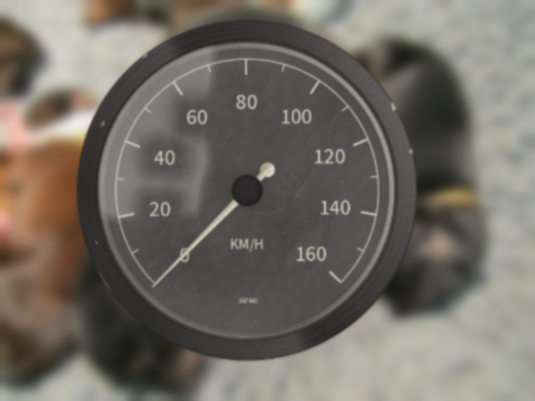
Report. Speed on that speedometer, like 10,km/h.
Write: 0,km/h
